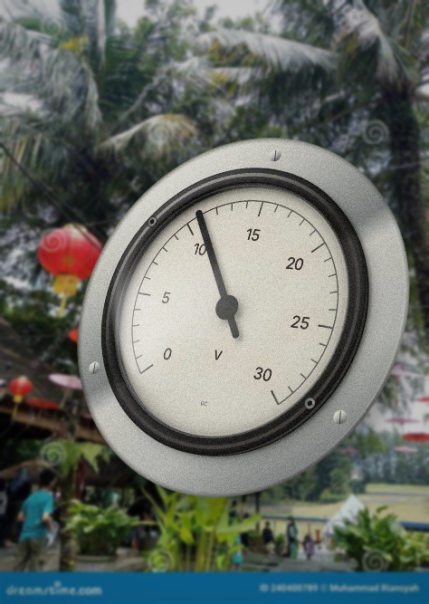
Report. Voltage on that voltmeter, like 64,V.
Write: 11,V
